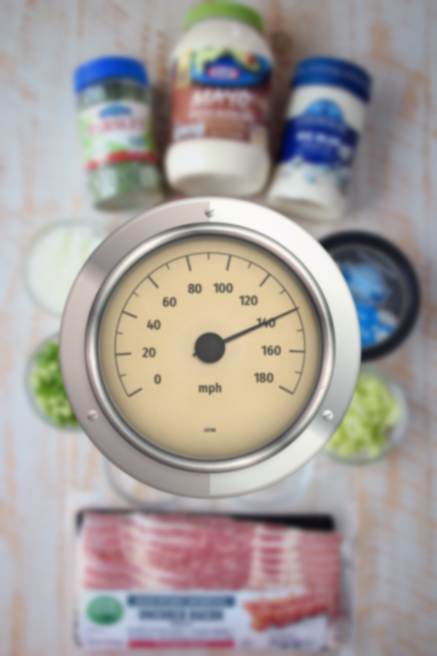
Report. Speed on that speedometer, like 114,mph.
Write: 140,mph
